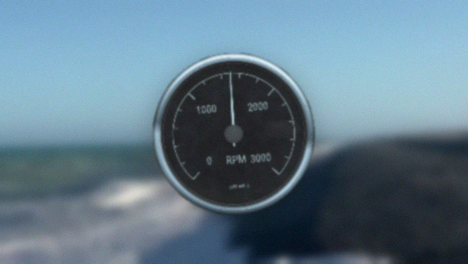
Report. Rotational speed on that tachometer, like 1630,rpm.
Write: 1500,rpm
